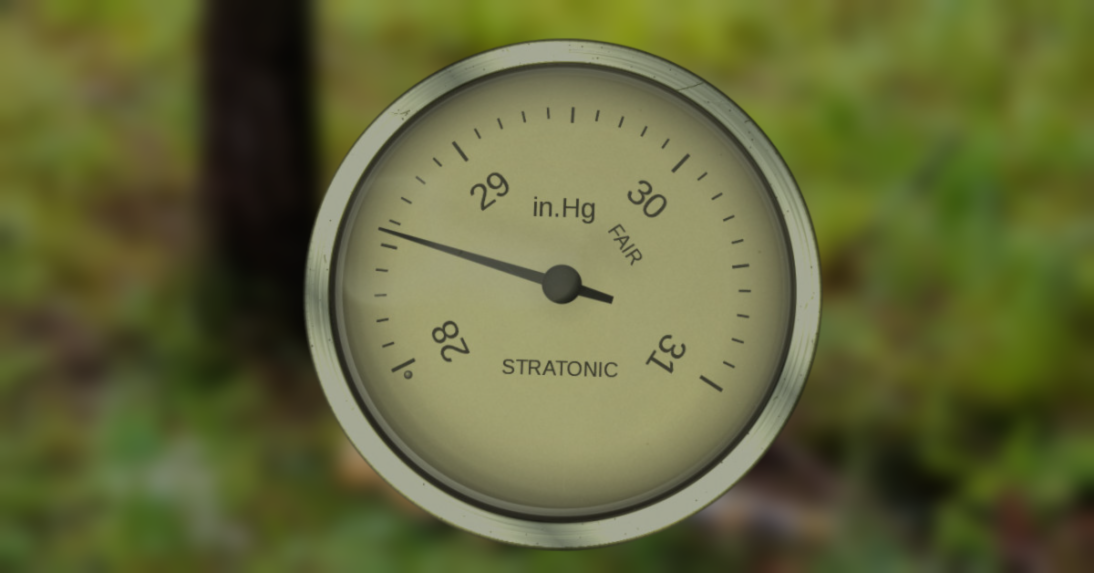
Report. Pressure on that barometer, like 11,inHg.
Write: 28.55,inHg
